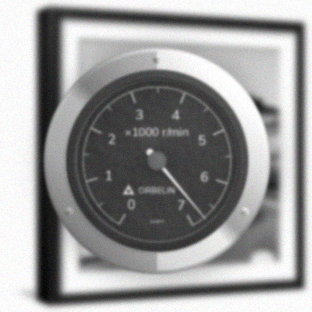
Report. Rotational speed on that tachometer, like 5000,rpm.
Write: 6750,rpm
